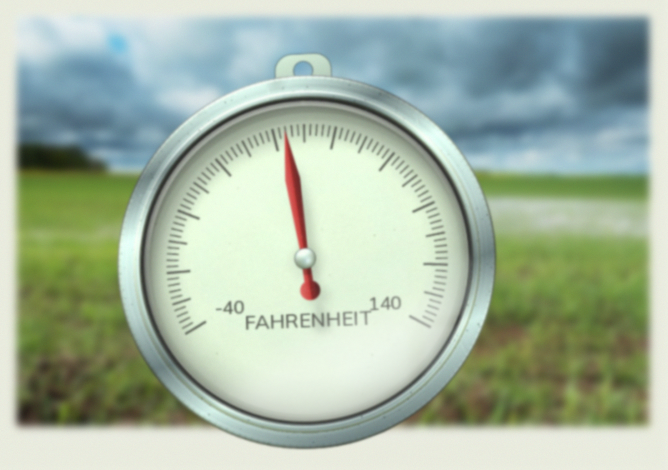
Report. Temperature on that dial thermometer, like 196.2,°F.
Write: 44,°F
